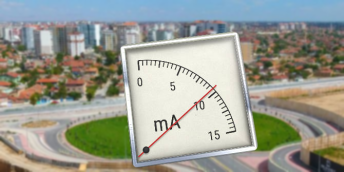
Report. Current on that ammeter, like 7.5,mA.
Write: 9.5,mA
